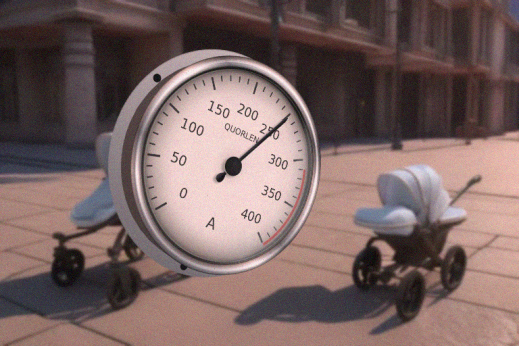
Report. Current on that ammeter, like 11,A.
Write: 250,A
